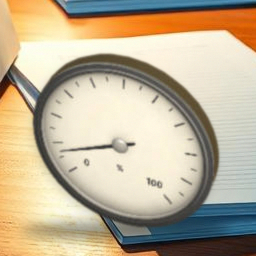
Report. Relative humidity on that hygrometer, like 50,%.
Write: 7.5,%
